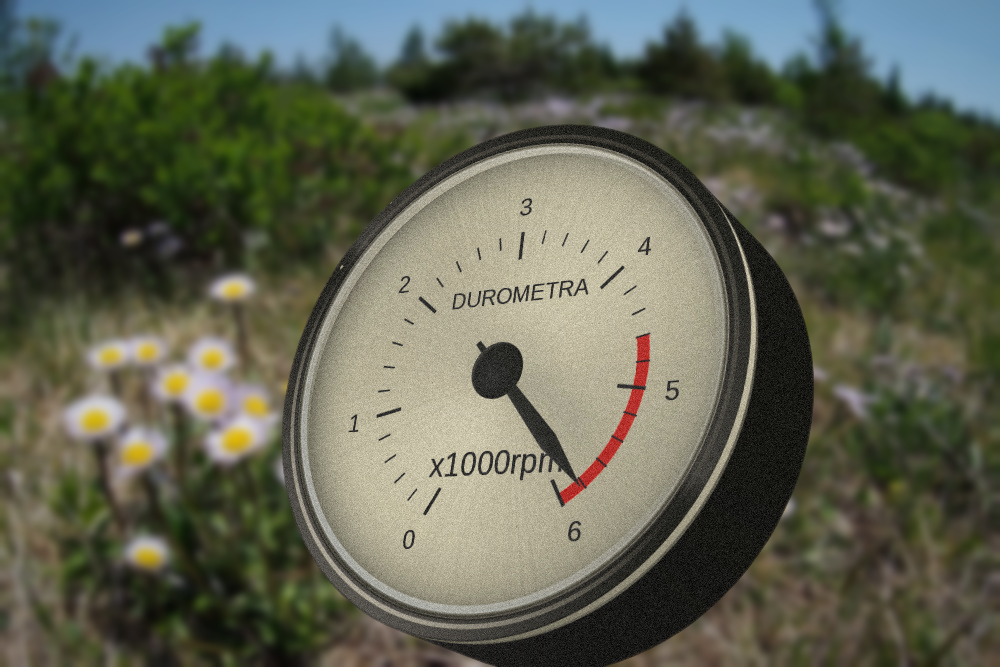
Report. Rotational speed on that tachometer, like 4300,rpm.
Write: 5800,rpm
